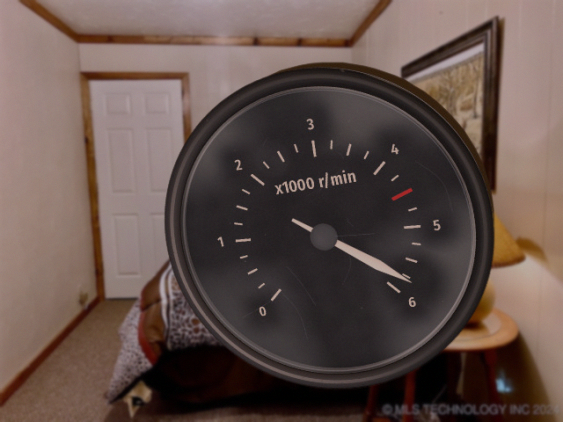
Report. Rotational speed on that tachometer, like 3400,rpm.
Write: 5750,rpm
